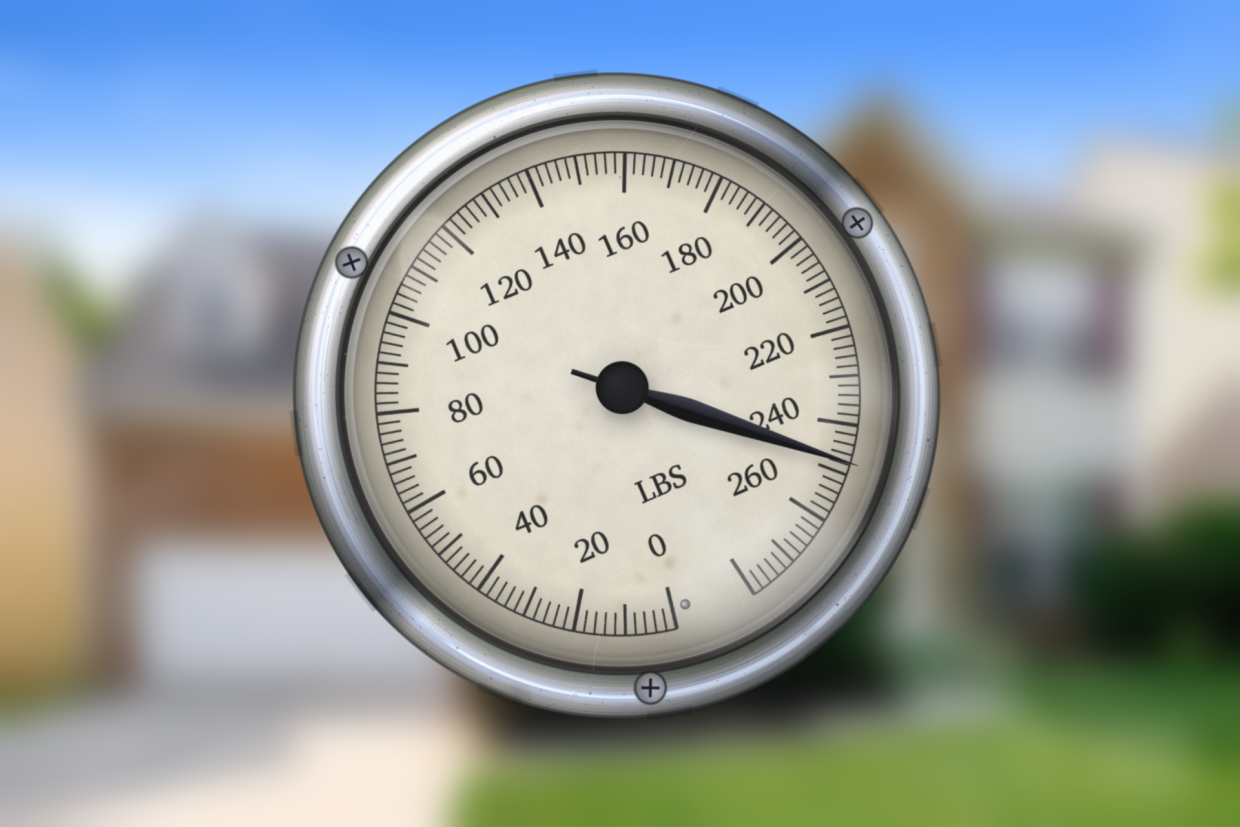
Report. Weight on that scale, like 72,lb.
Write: 248,lb
